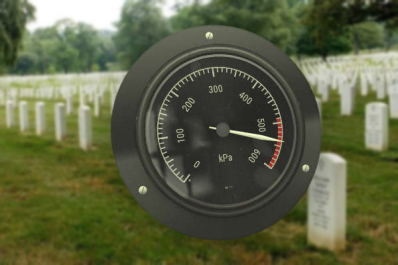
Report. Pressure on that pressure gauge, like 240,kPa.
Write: 540,kPa
